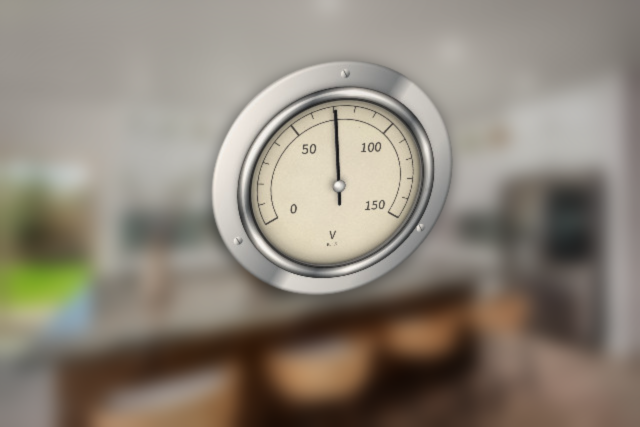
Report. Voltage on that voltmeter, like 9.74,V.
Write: 70,V
